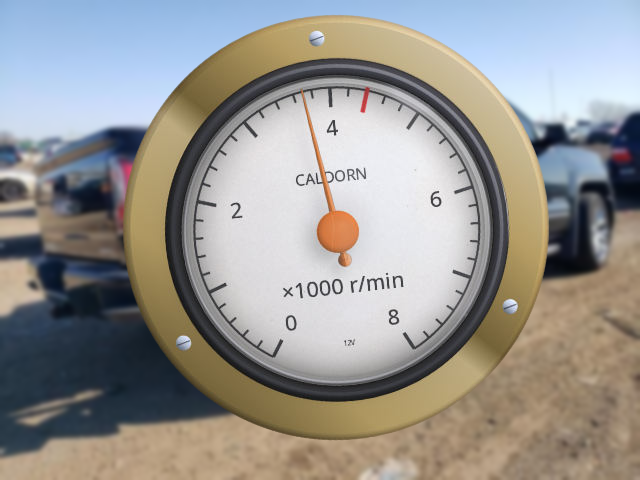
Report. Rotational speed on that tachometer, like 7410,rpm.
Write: 3700,rpm
